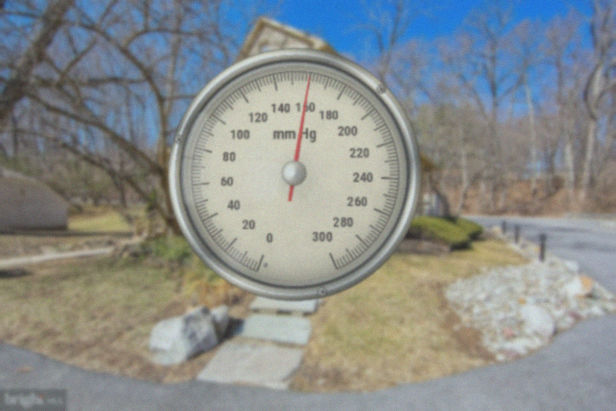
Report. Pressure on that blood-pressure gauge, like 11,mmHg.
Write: 160,mmHg
